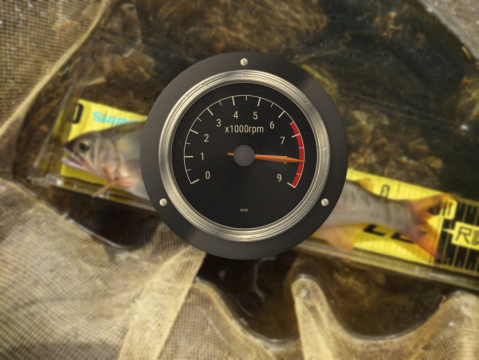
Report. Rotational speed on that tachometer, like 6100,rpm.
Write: 8000,rpm
